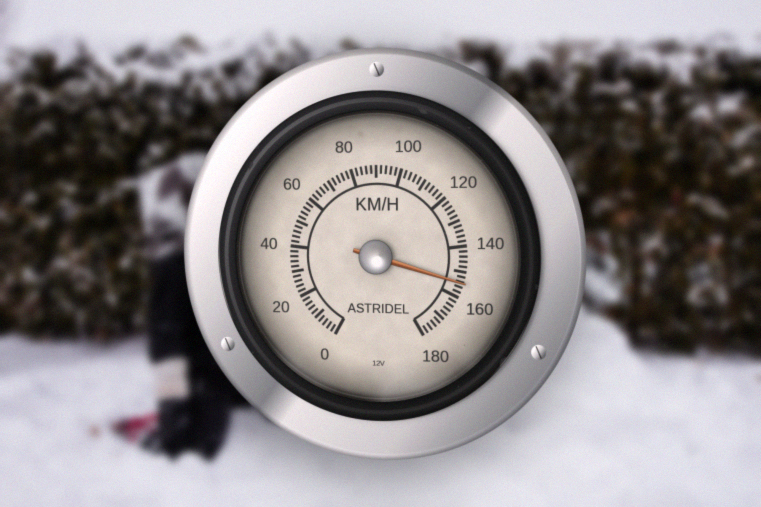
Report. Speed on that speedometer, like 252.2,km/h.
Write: 154,km/h
